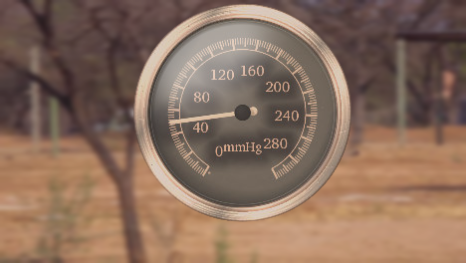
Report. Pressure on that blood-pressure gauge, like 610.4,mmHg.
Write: 50,mmHg
